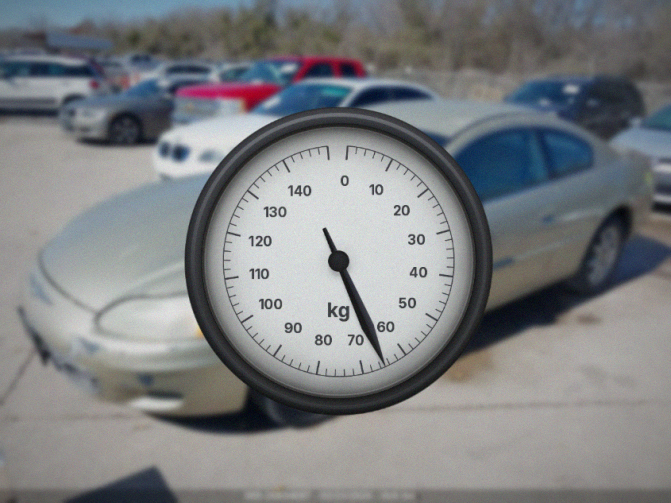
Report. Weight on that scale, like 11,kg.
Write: 65,kg
